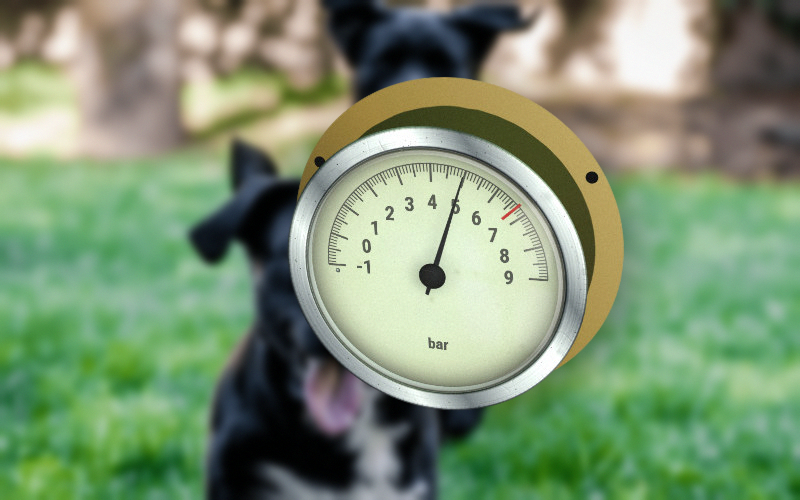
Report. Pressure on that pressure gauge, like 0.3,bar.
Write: 5,bar
